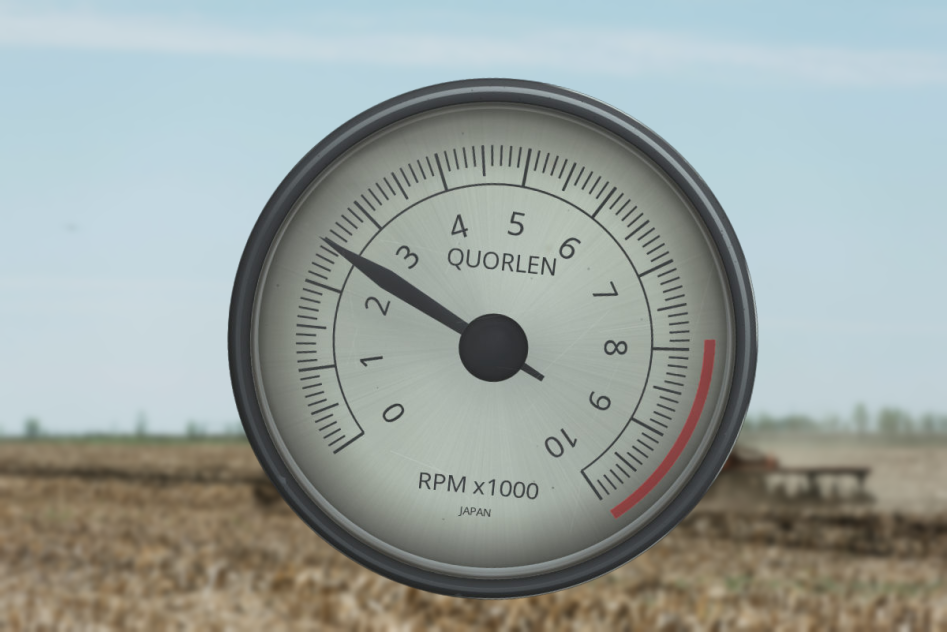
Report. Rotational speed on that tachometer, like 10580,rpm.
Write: 2500,rpm
